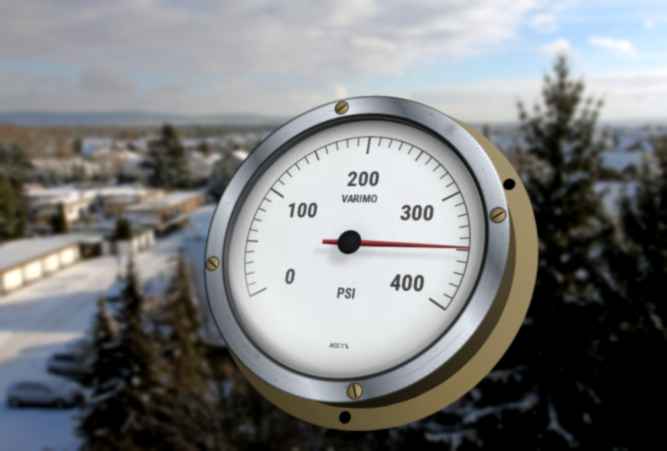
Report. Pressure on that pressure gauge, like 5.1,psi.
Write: 350,psi
